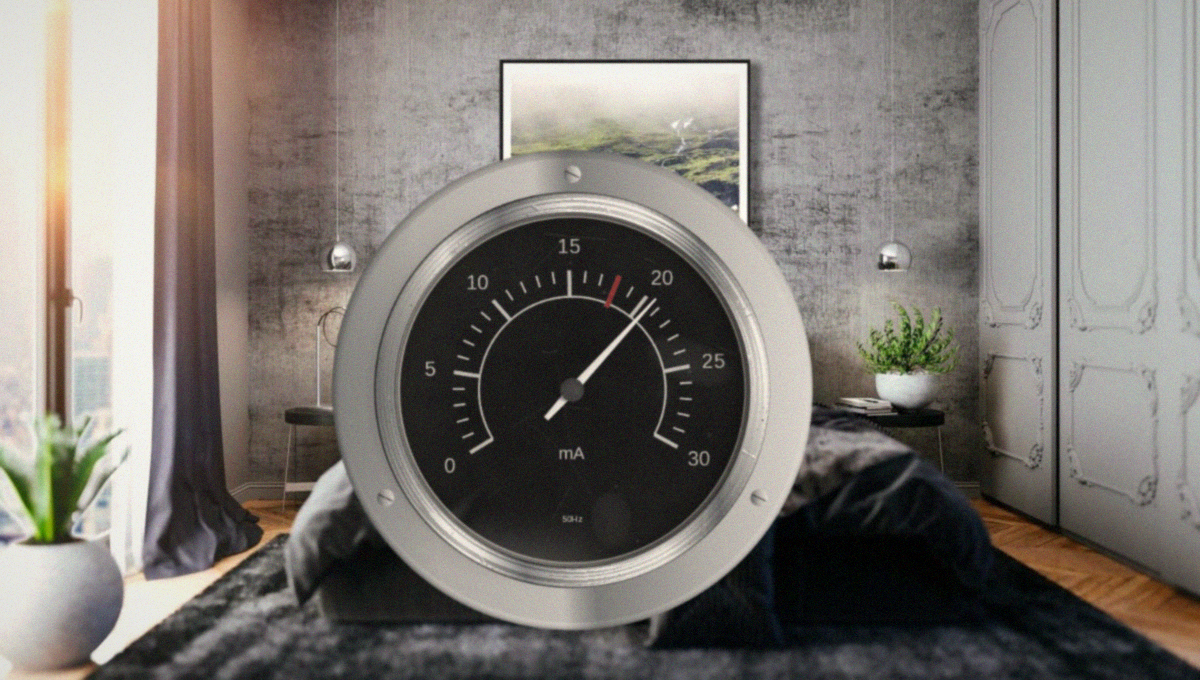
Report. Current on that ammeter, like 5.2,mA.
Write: 20.5,mA
